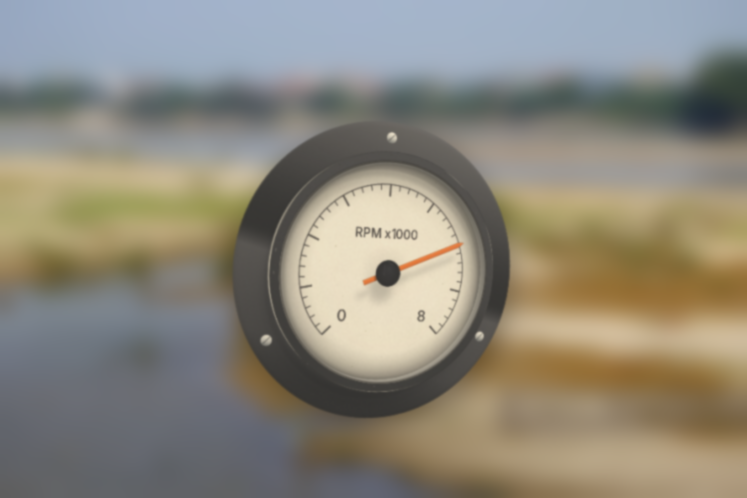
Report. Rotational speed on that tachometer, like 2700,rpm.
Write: 6000,rpm
